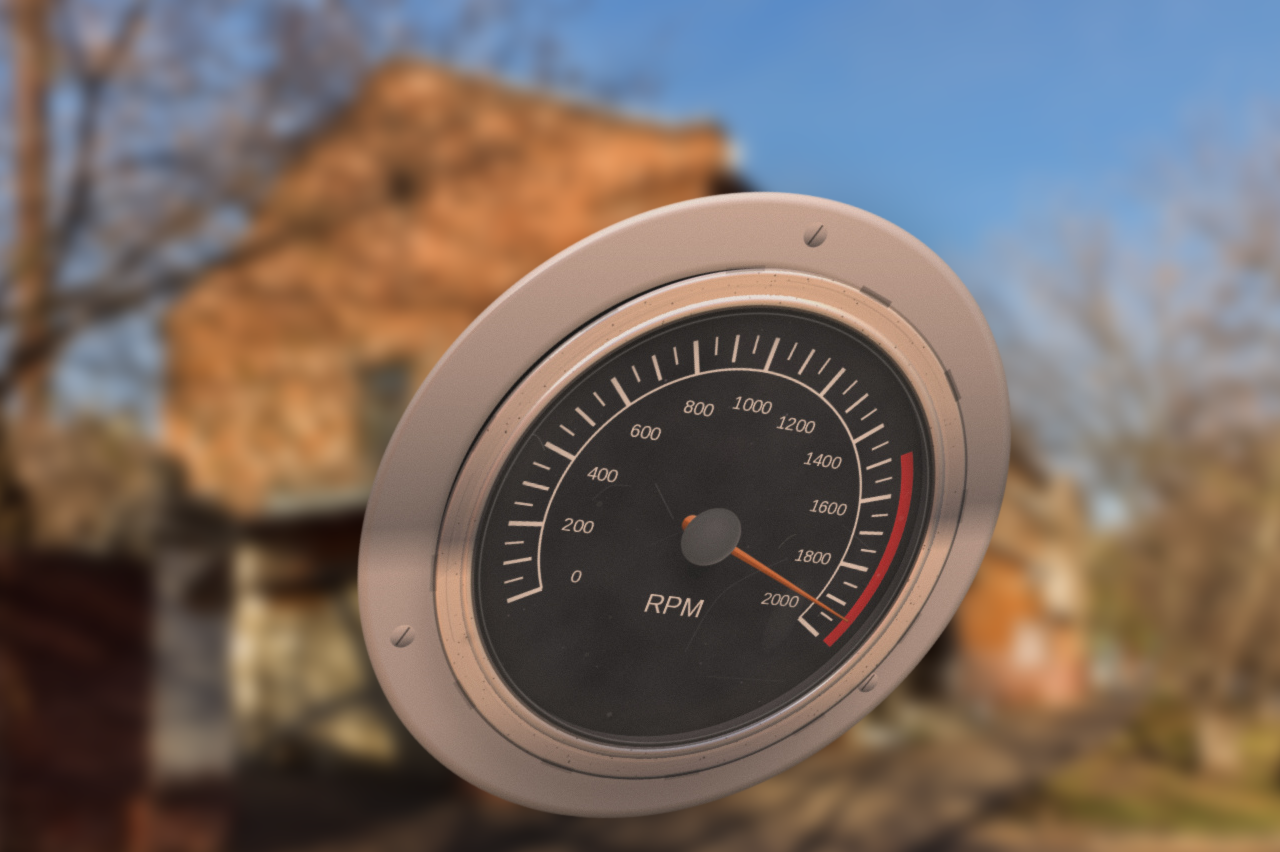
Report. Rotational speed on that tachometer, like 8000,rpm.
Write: 1925,rpm
